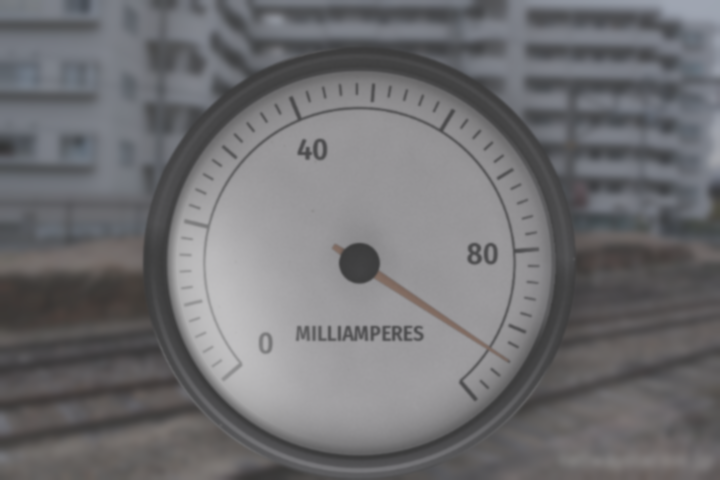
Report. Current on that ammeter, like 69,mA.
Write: 94,mA
